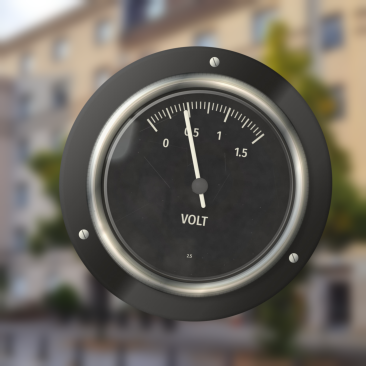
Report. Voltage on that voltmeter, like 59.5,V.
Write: 0.45,V
